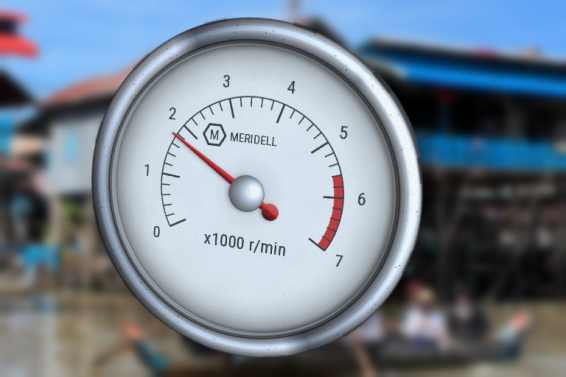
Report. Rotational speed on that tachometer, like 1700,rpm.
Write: 1800,rpm
